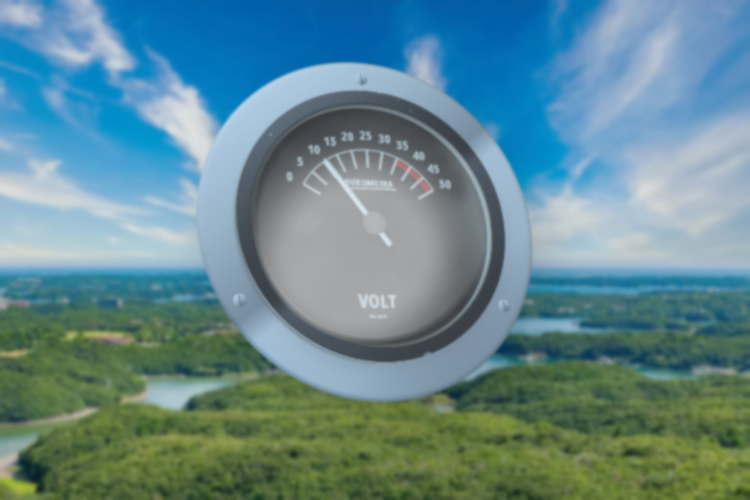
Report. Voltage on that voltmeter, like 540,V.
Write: 10,V
